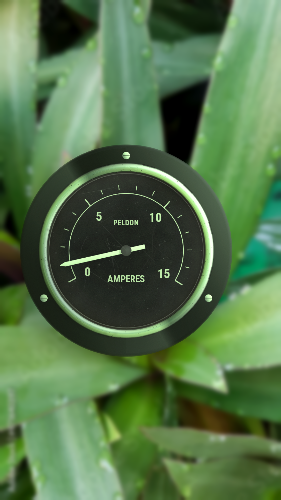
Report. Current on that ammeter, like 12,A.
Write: 1,A
